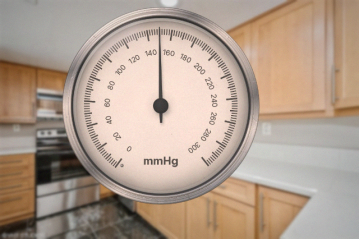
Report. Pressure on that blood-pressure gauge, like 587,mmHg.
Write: 150,mmHg
